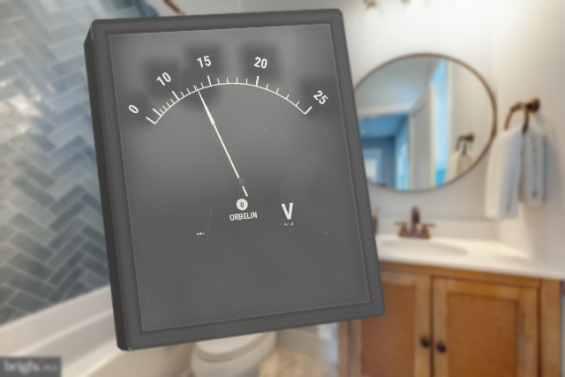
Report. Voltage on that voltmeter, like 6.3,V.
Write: 13,V
